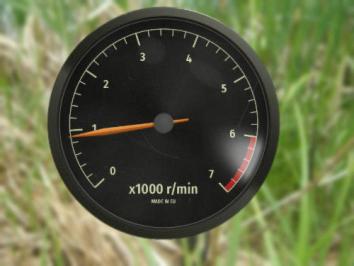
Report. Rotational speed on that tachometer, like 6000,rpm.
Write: 900,rpm
